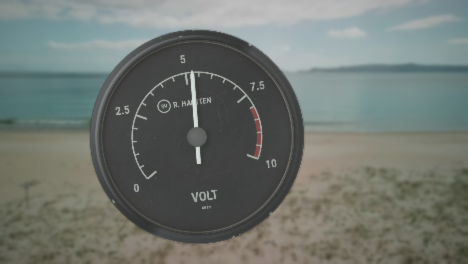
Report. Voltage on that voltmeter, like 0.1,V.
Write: 5.25,V
